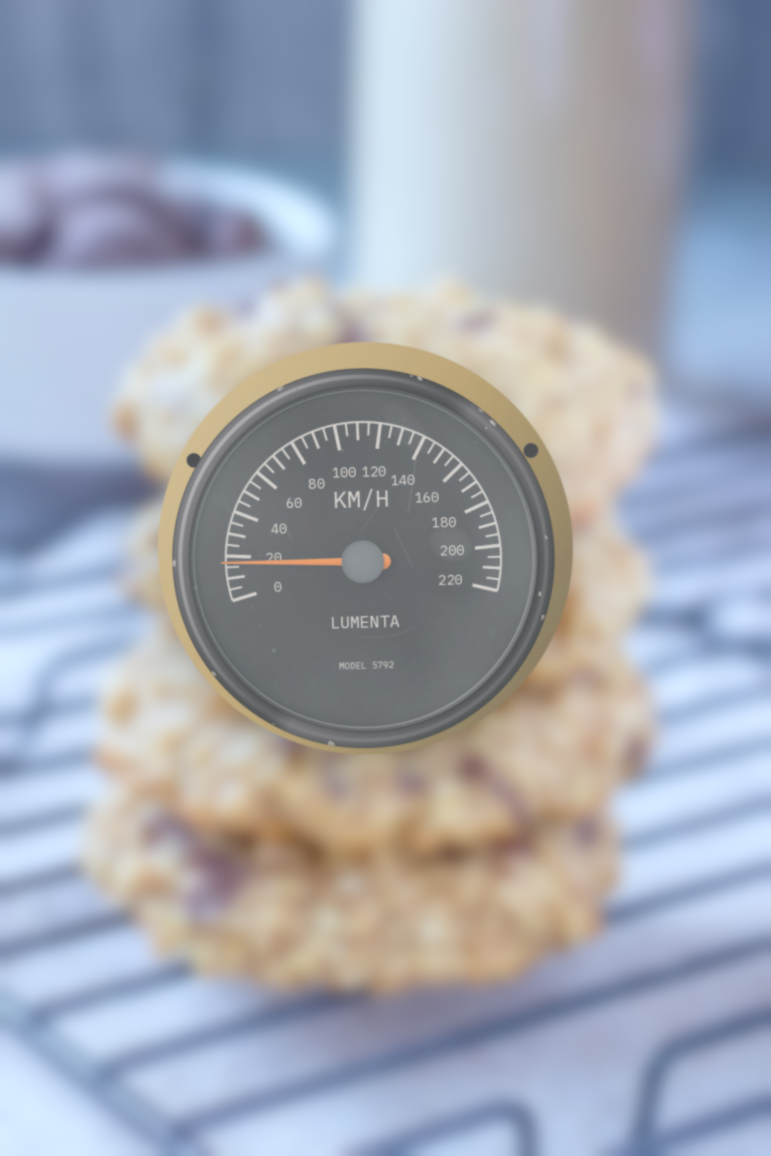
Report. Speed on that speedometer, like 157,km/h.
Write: 17.5,km/h
